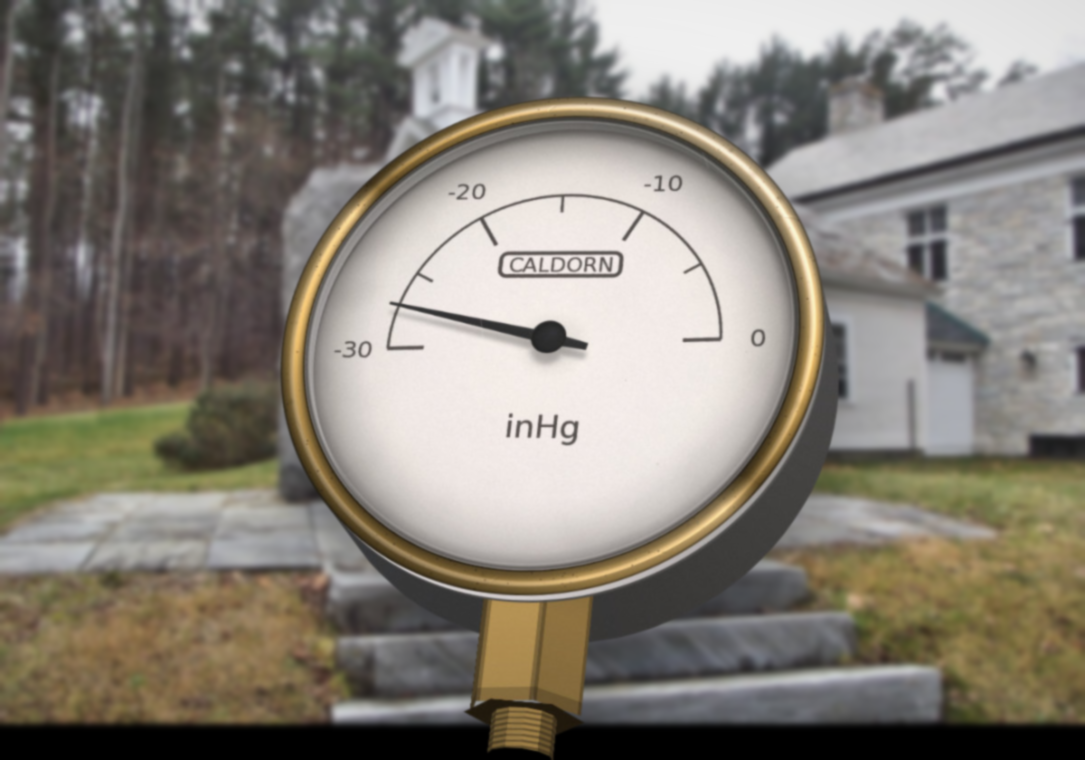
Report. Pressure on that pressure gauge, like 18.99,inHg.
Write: -27.5,inHg
